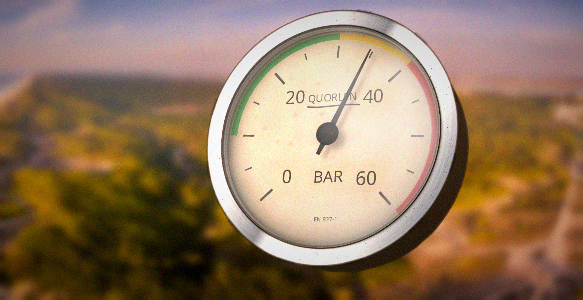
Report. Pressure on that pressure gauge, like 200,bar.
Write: 35,bar
